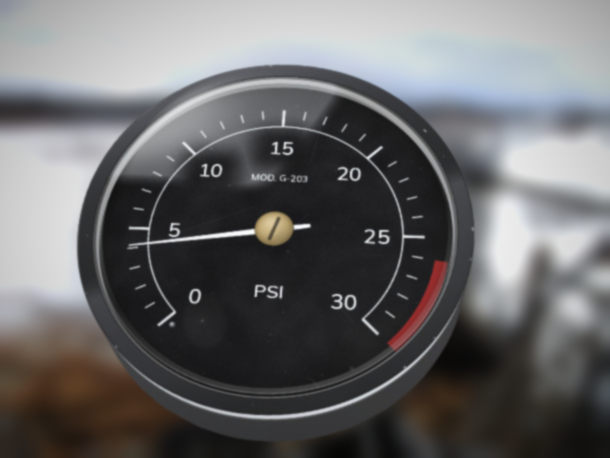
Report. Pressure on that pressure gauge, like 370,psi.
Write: 4,psi
